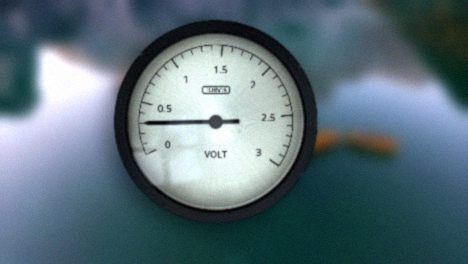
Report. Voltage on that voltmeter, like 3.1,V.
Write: 0.3,V
